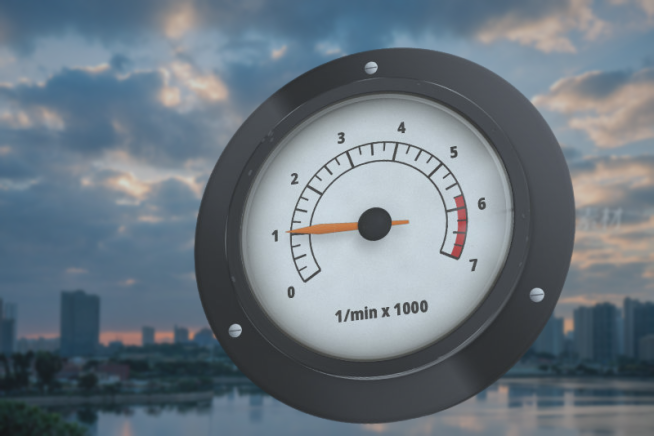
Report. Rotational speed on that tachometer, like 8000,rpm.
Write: 1000,rpm
